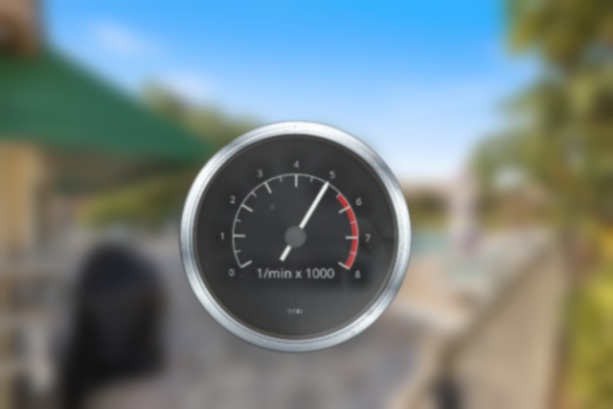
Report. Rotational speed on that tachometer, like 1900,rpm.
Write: 5000,rpm
